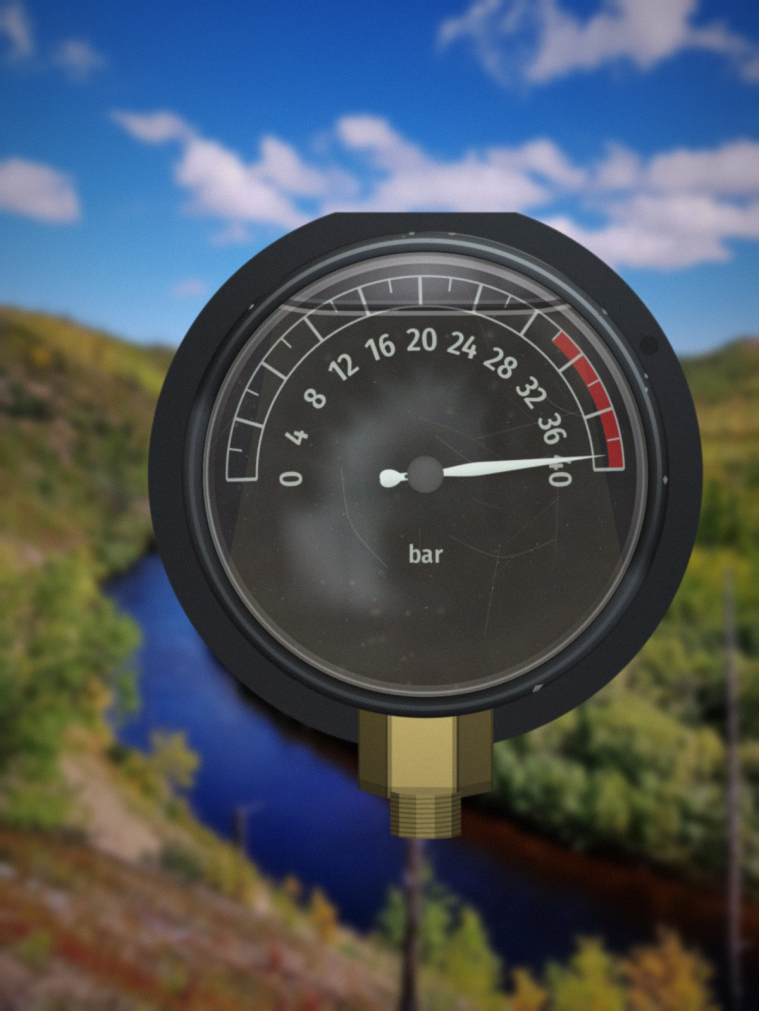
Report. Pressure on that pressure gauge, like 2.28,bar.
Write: 39,bar
